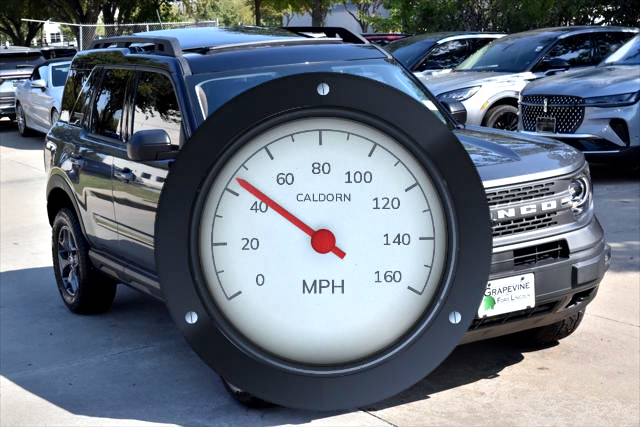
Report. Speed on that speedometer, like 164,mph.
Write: 45,mph
